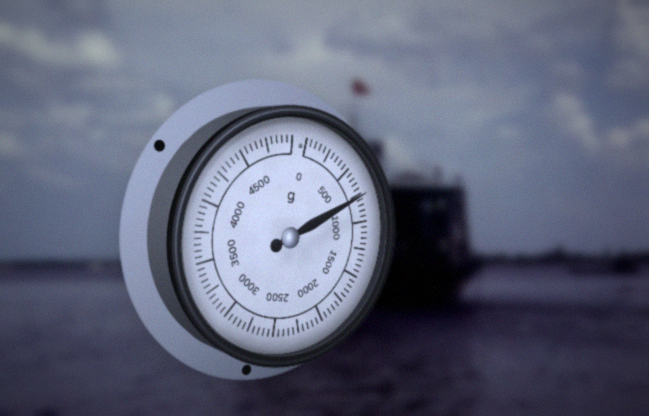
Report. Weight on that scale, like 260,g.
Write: 750,g
